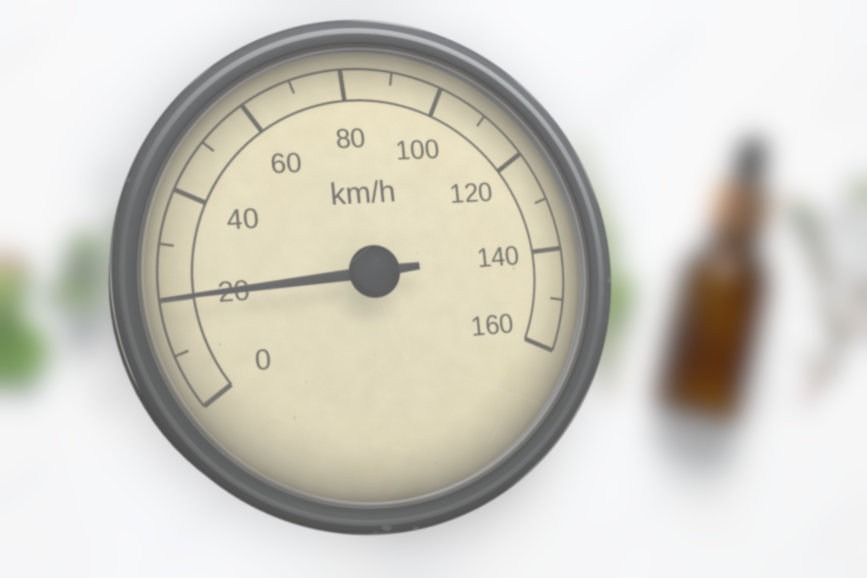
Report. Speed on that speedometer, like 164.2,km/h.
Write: 20,km/h
